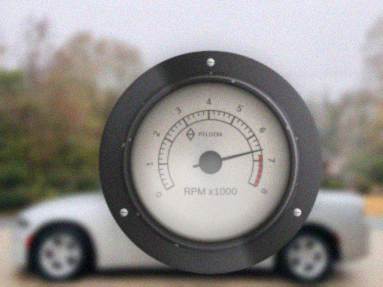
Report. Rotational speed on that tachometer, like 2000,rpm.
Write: 6600,rpm
